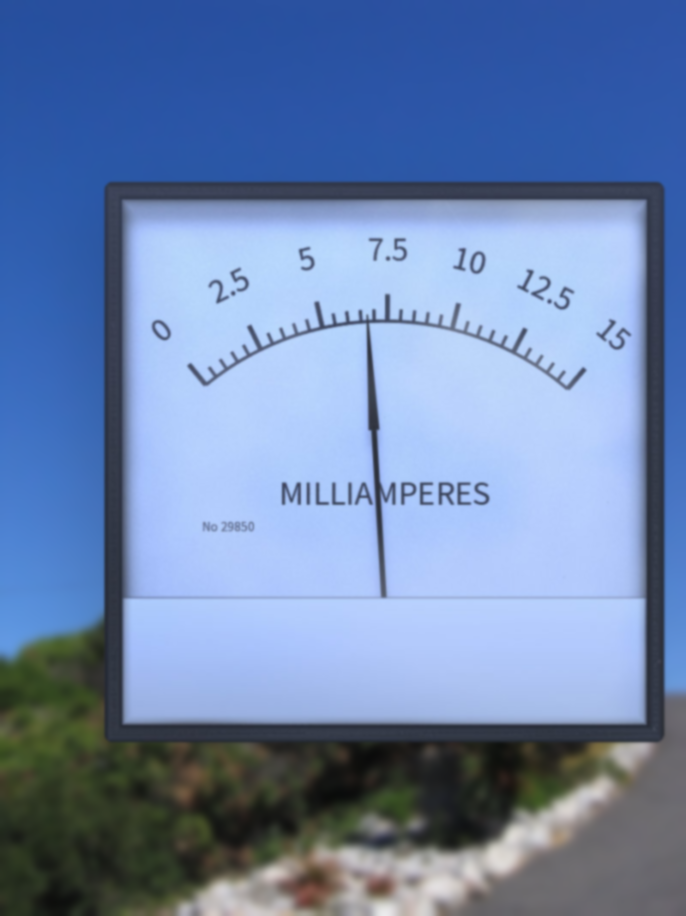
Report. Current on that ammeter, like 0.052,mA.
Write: 6.75,mA
